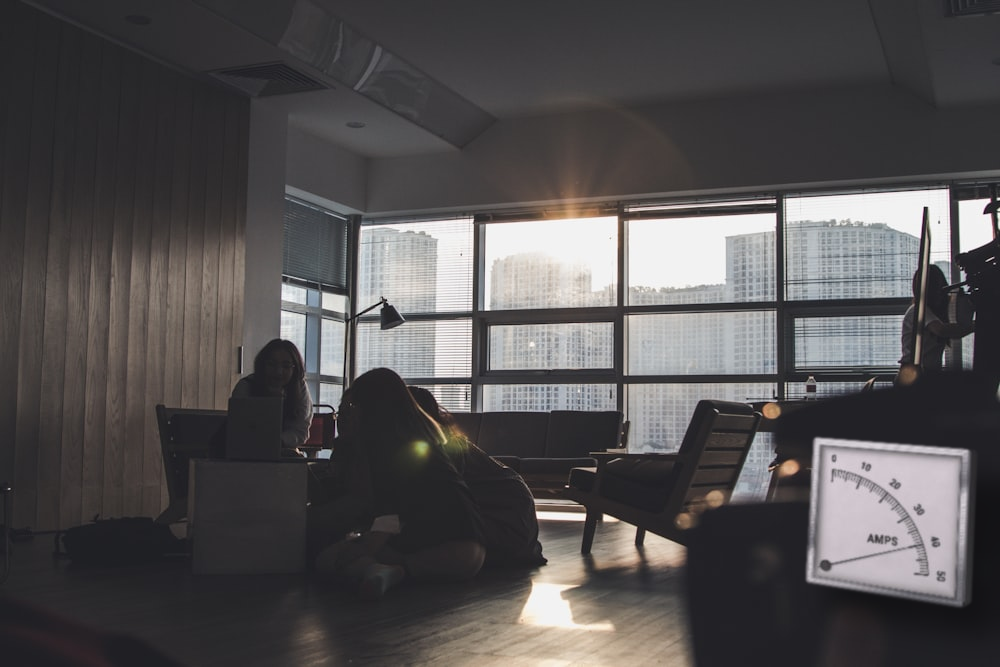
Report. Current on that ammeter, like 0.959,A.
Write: 40,A
